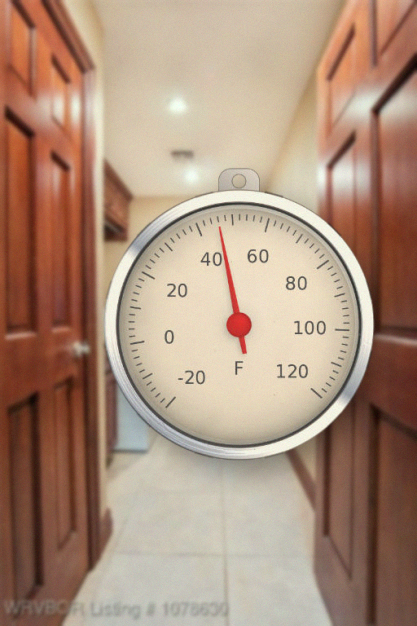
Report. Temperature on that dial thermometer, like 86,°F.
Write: 46,°F
